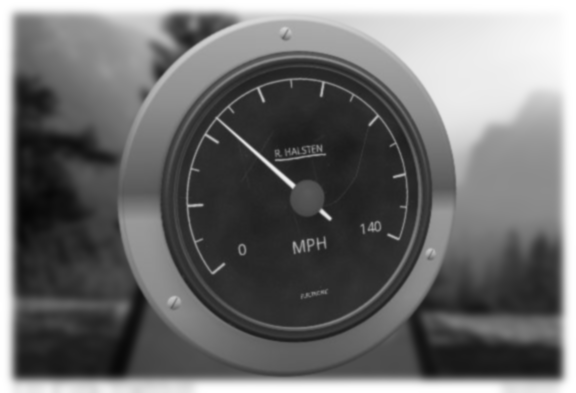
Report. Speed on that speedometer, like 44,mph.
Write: 45,mph
